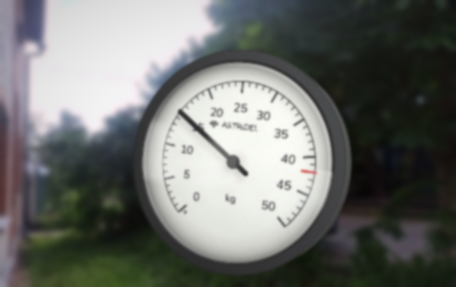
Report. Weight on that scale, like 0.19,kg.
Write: 15,kg
